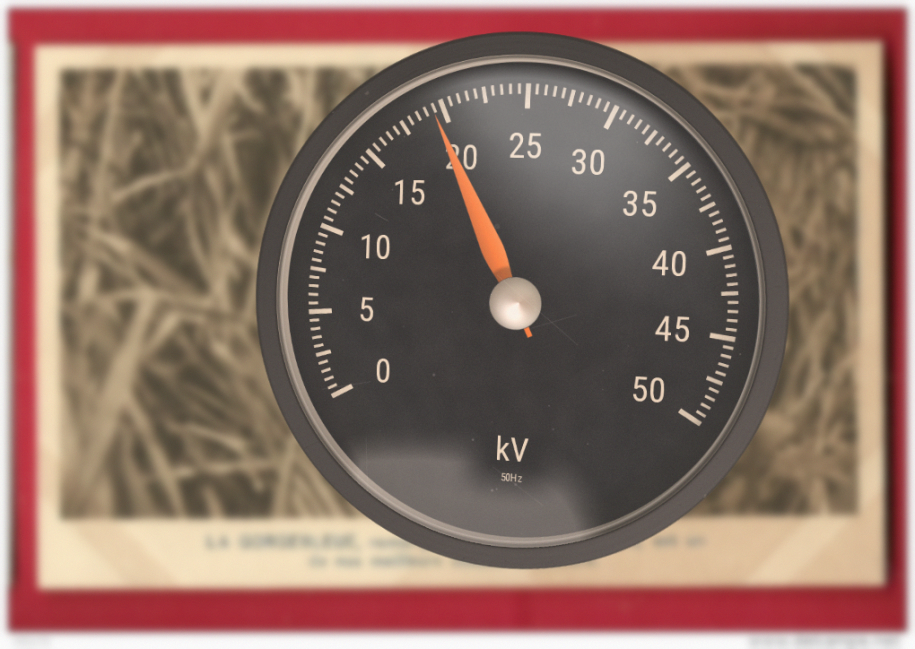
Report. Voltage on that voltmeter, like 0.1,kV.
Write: 19.5,kV
